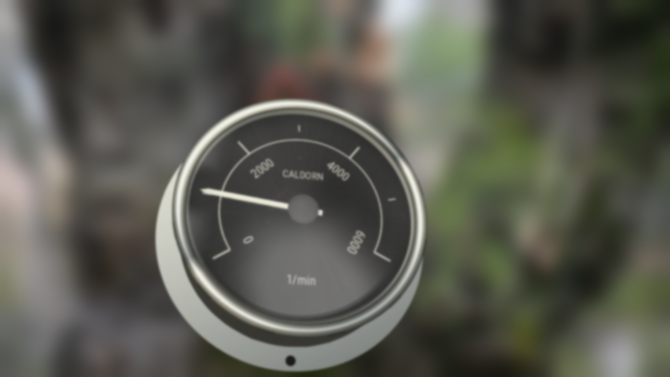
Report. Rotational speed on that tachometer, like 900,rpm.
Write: 1000,rpm
